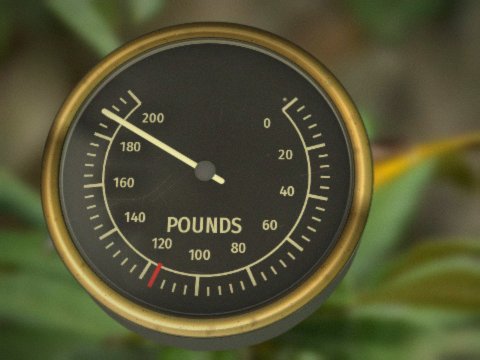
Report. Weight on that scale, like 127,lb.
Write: 188,lb
